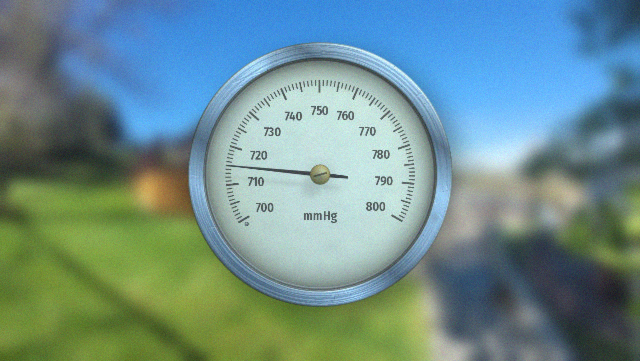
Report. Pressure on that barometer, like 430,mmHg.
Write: 715,mmHg
